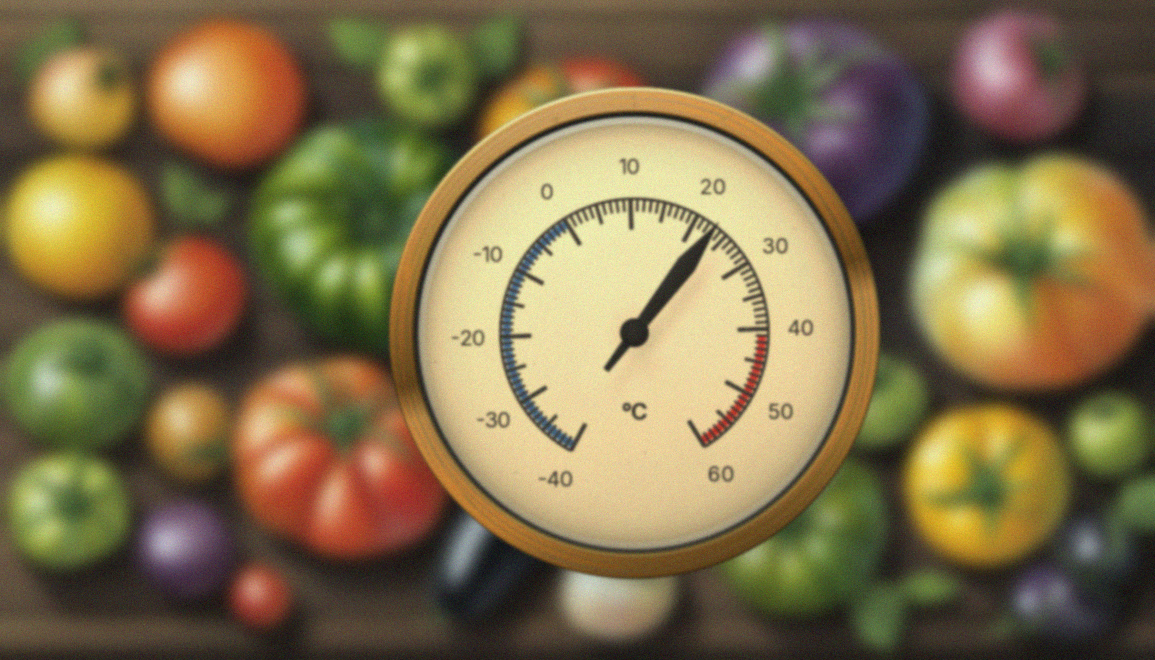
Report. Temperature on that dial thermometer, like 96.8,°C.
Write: 23,°C
